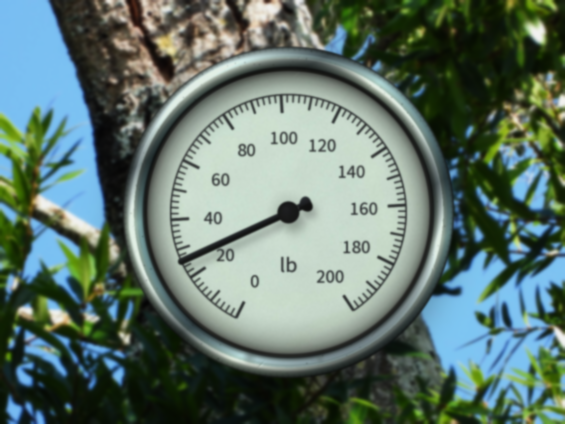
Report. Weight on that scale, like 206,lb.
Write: 26,lb
